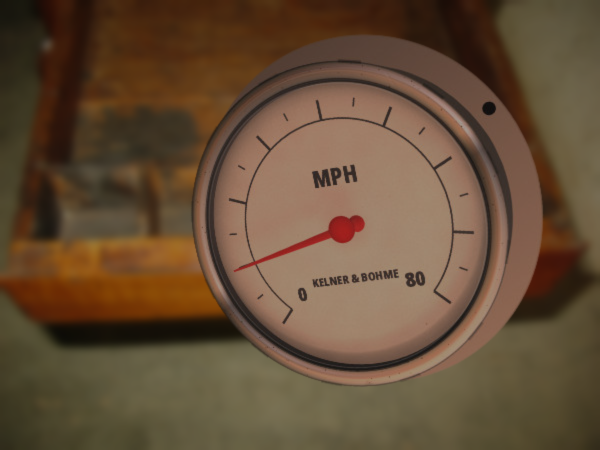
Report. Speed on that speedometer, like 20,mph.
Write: 10,mph
